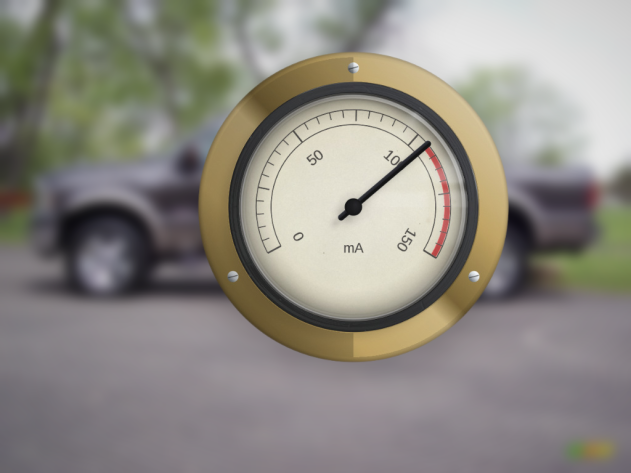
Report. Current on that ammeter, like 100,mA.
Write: 105,mA
